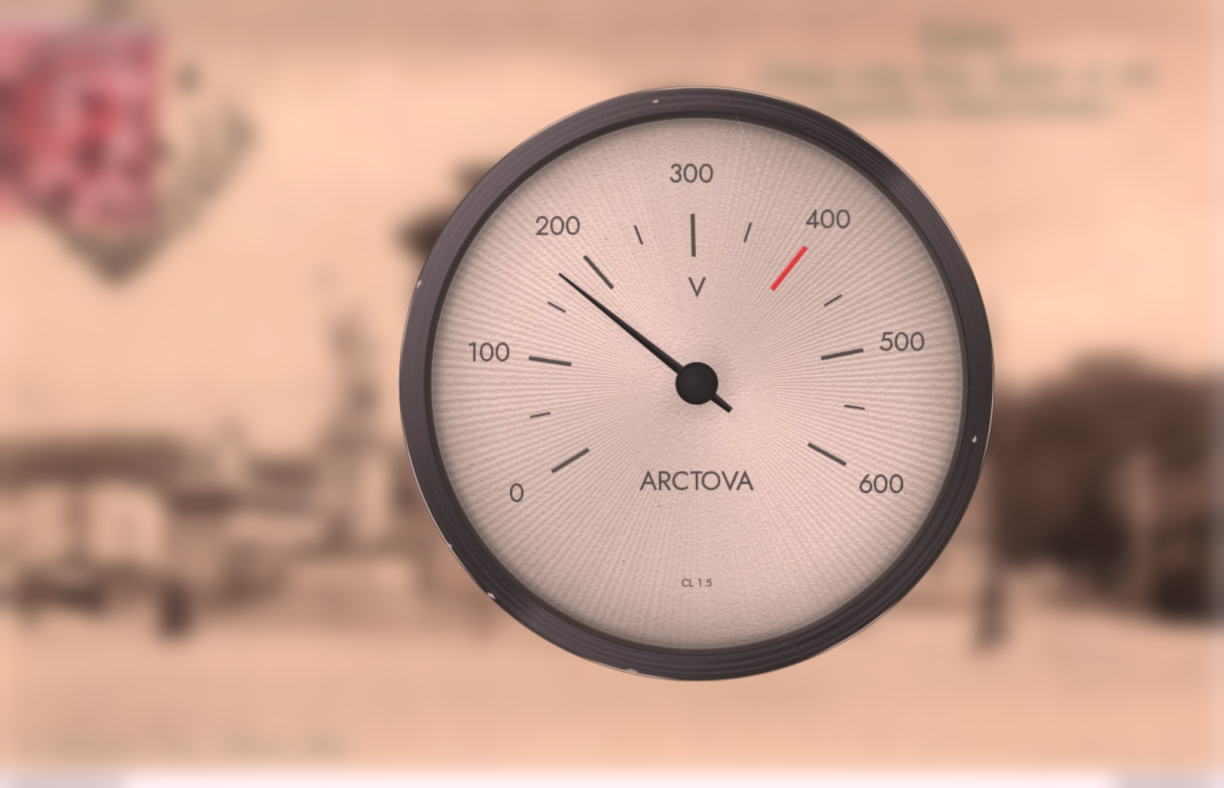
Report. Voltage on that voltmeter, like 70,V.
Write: 175,V
